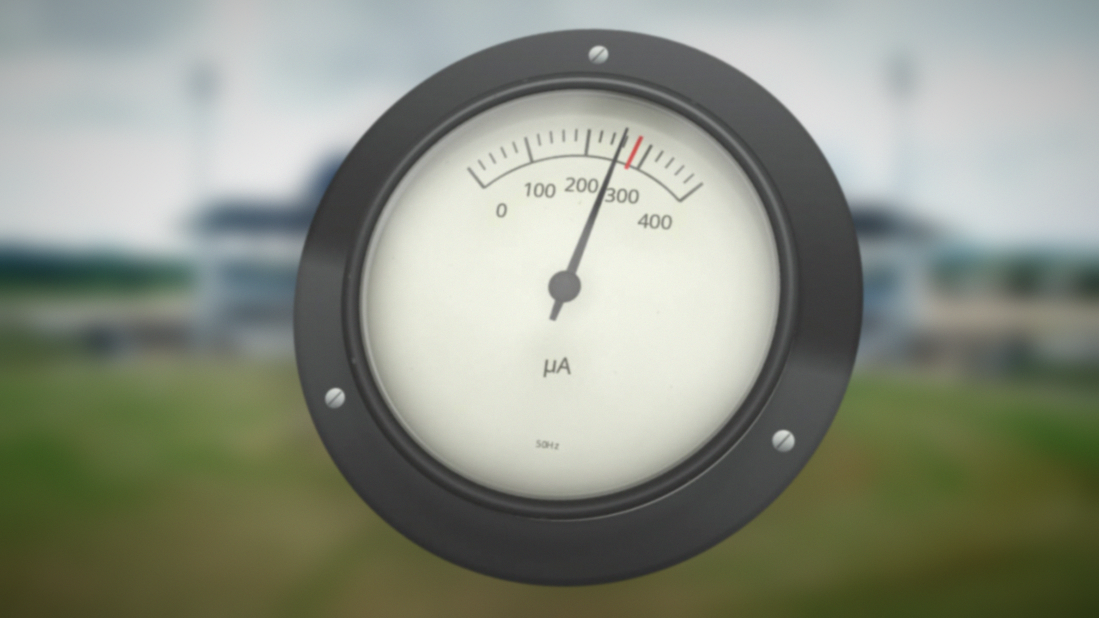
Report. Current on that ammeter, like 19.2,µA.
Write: 260,µA
